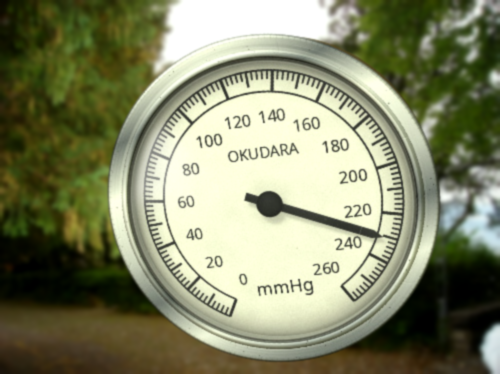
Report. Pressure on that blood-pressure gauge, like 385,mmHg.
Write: 230,mmHg
